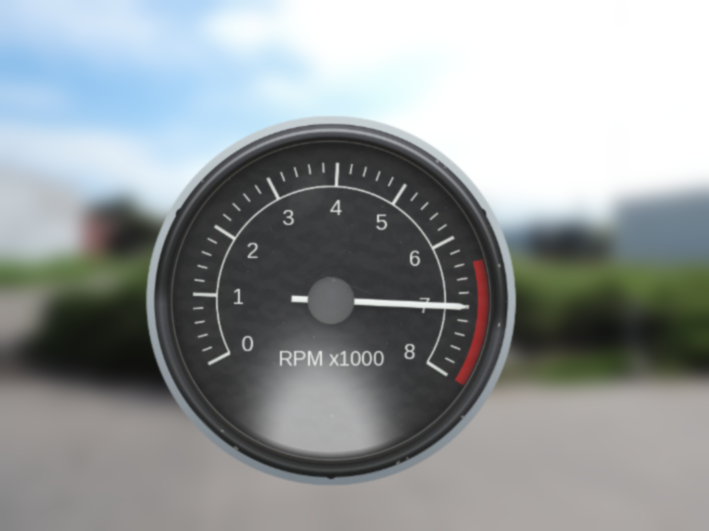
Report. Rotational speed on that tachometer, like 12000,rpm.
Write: 7000,rpm
